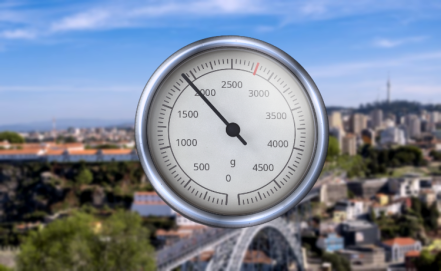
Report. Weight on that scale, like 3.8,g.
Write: 1900,g
